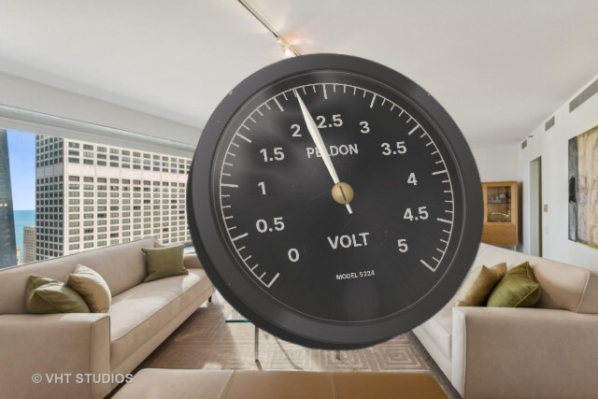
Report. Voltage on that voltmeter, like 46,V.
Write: 2.2,V
